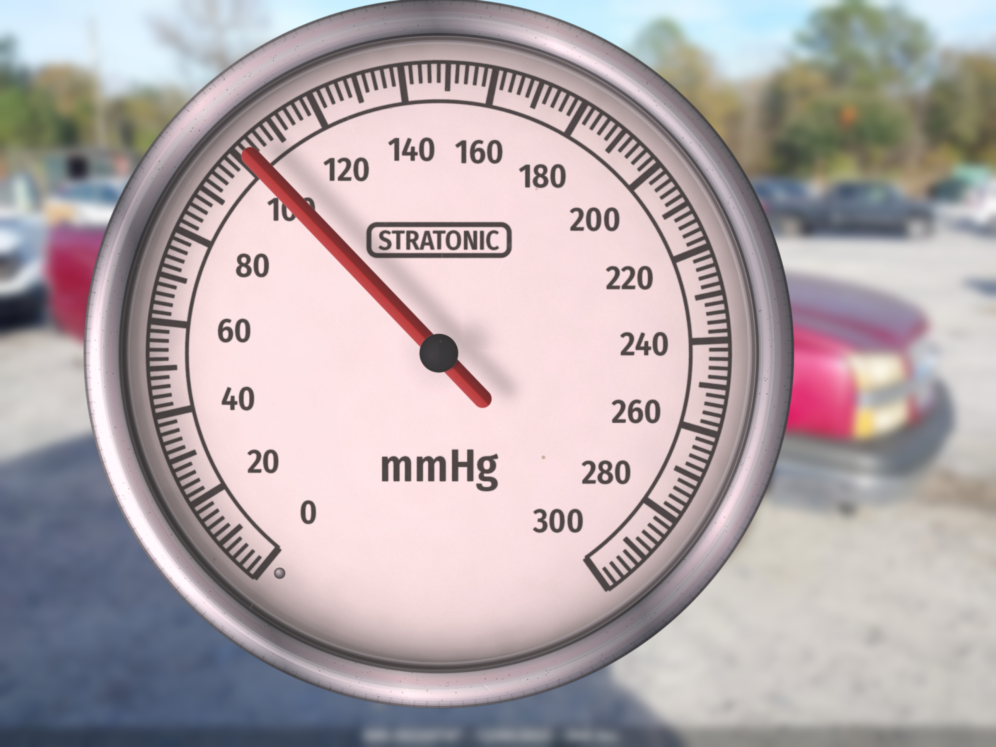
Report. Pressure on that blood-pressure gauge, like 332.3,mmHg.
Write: 102,mmHg
